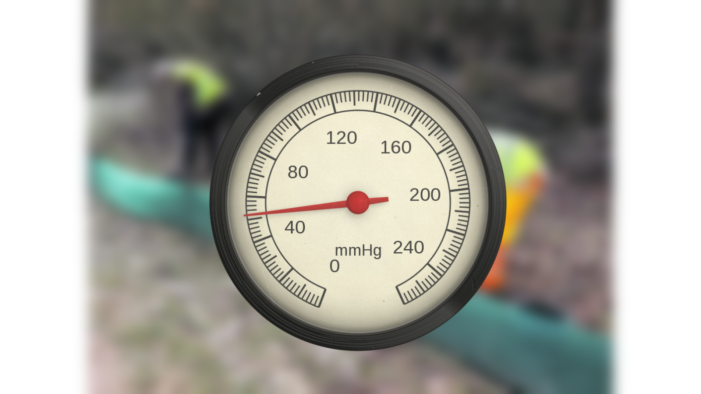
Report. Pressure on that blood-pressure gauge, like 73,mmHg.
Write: 52,mmHg
